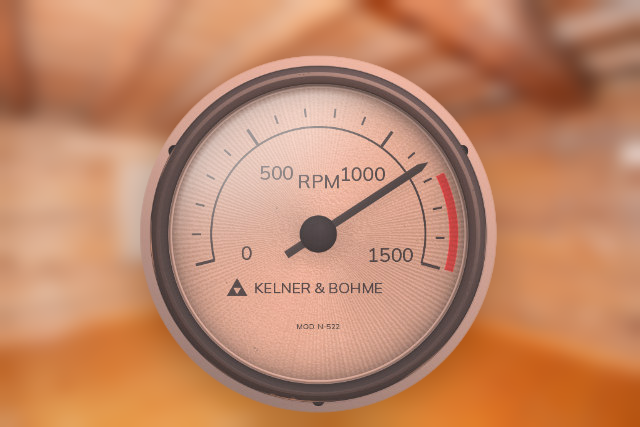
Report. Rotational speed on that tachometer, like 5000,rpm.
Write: 1150,rpm
